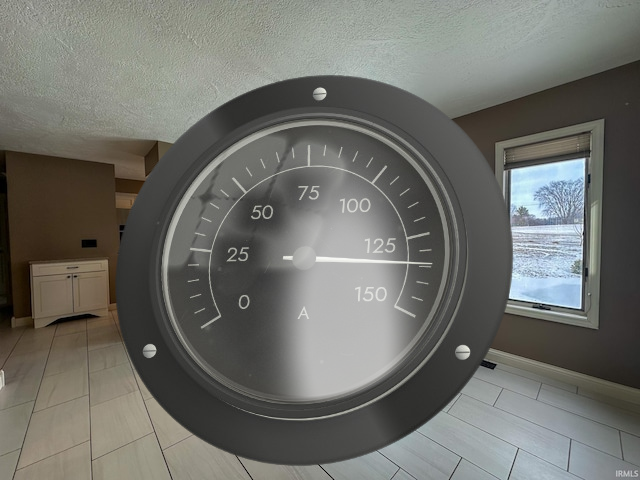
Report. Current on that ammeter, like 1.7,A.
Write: 135,A
